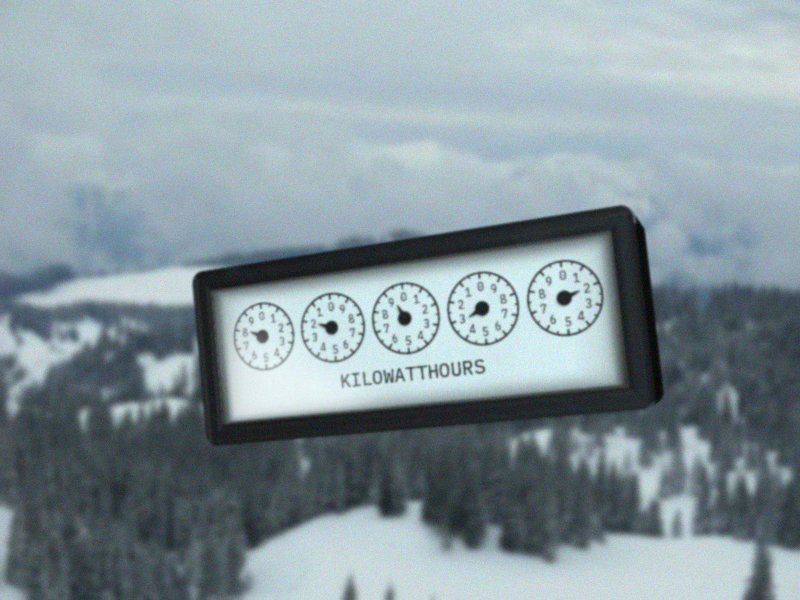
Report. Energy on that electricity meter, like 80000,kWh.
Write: 81932,kWh
